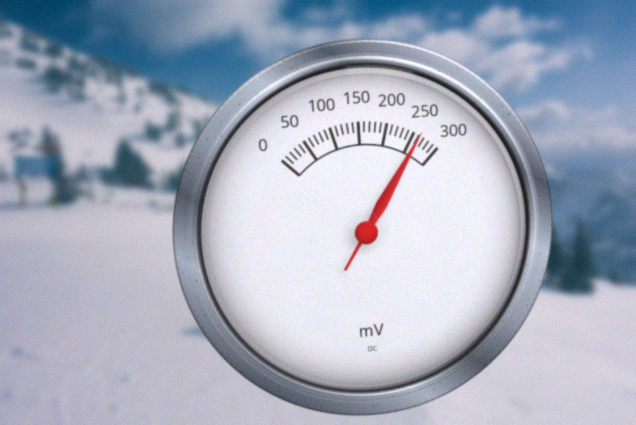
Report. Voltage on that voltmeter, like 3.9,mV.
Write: 260,mV
